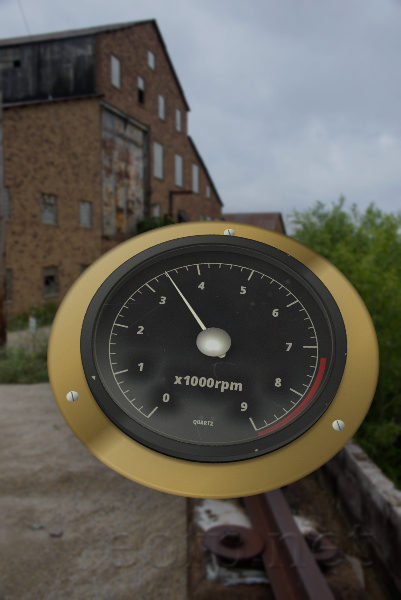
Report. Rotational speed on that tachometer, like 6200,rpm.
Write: 3400,rpm
